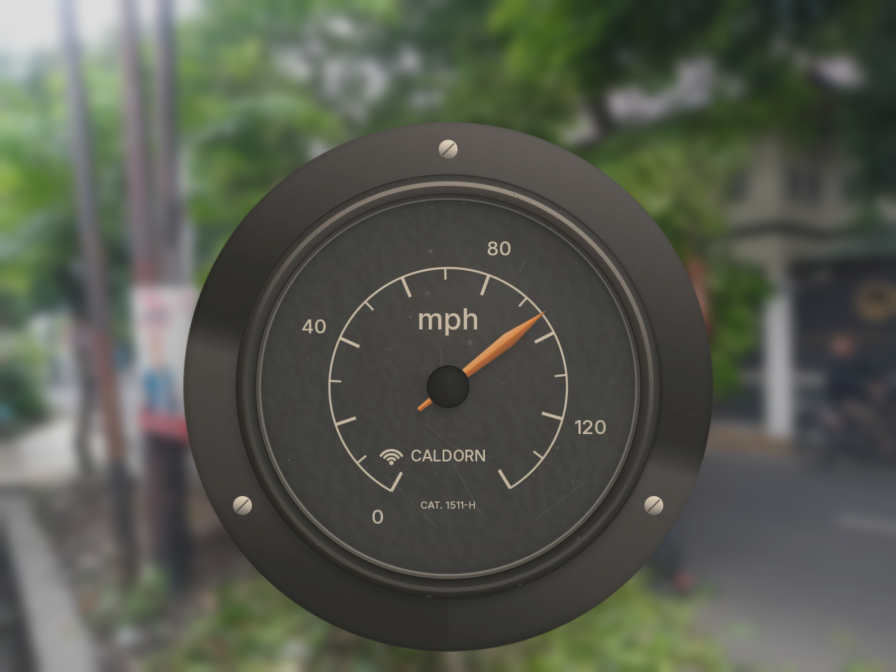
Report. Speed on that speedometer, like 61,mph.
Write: 95,mph
